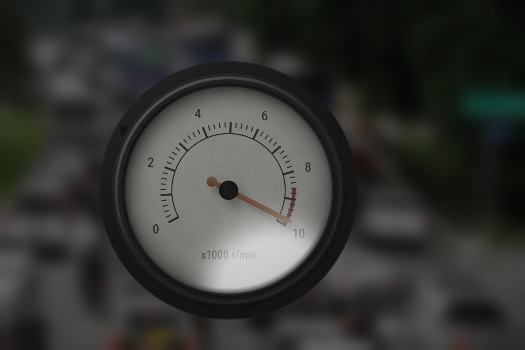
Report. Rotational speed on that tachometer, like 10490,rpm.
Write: 9800,rpm
